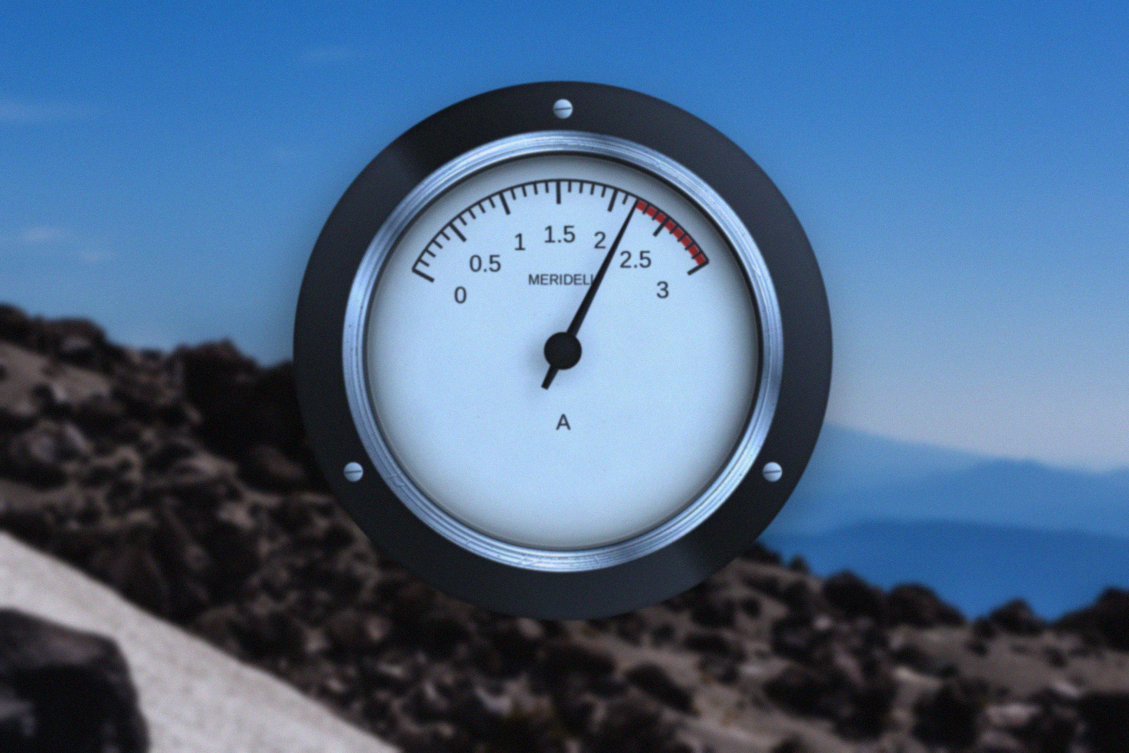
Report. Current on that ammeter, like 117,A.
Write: 2.2,A
